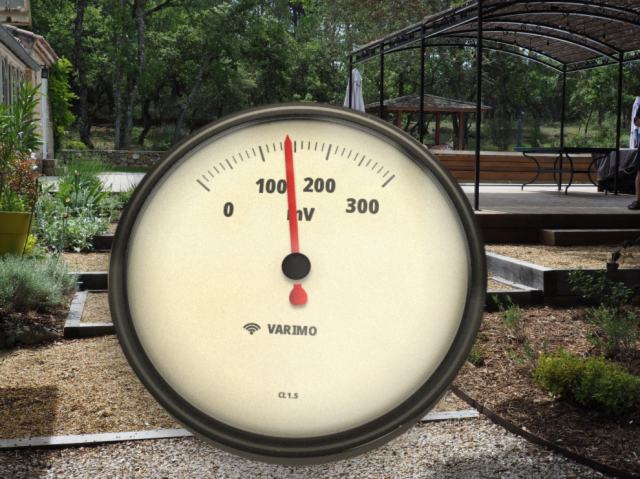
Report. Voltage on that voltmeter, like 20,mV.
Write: 140,mV
